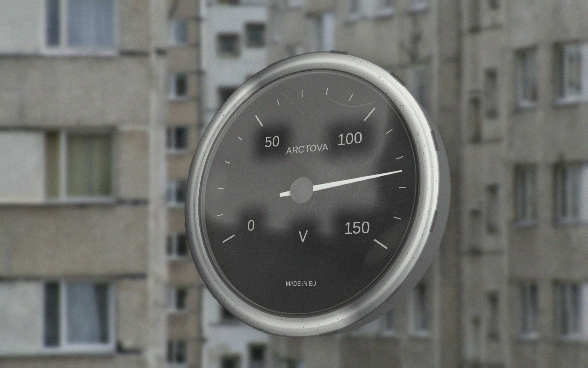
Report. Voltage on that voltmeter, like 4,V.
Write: 125,V
